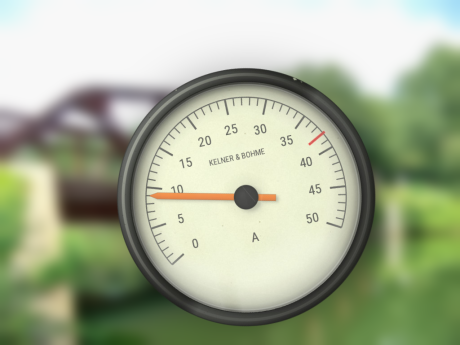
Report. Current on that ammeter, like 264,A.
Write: 9,A
